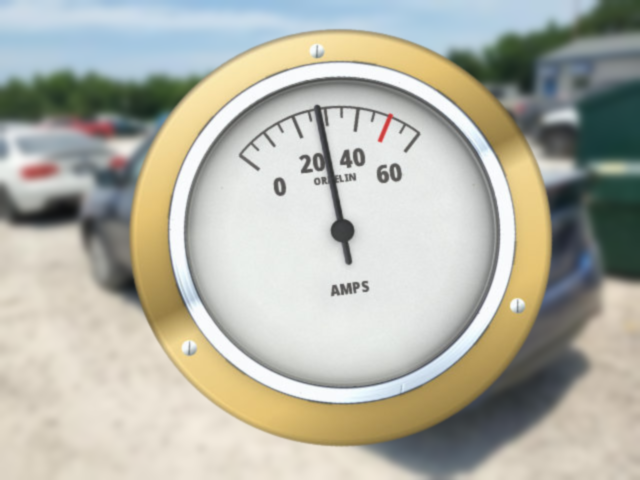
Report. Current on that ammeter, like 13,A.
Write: 27.5,A
